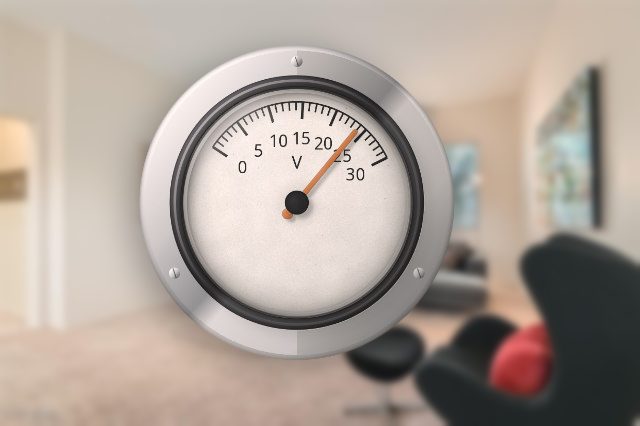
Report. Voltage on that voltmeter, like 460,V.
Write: 24,V
